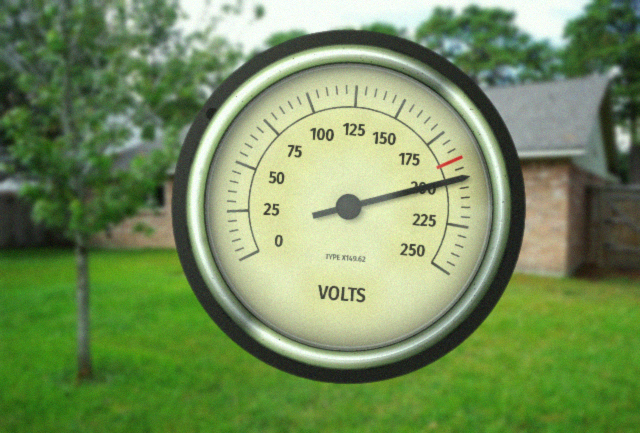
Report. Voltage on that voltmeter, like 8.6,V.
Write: 200,V
